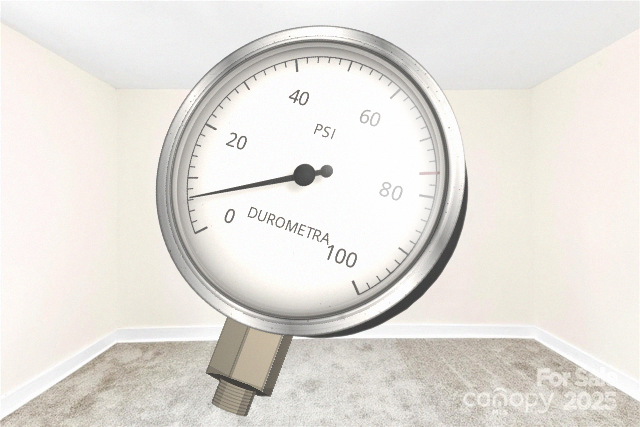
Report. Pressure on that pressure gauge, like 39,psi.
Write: 6,psi
